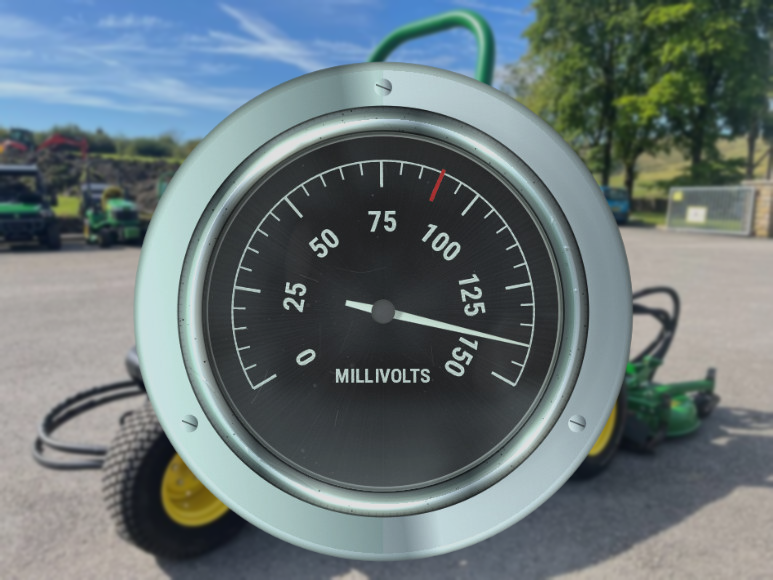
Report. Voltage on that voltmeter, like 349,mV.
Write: 140,mV
